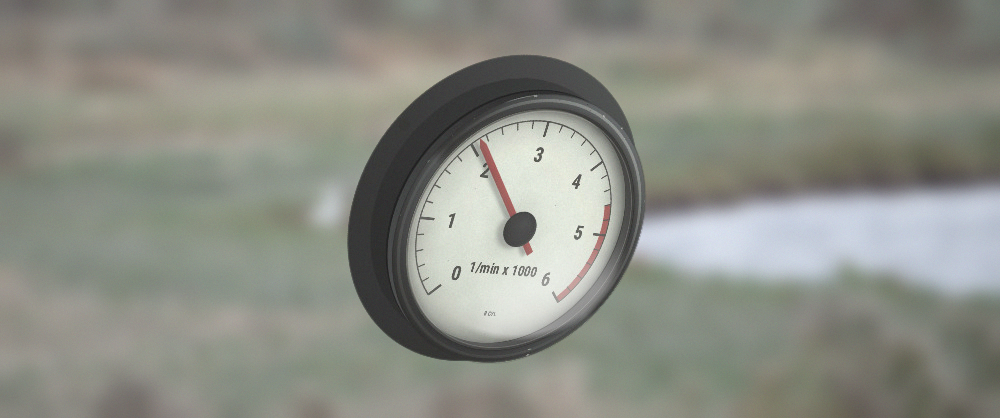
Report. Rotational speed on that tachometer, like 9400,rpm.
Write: 2100,rpm
